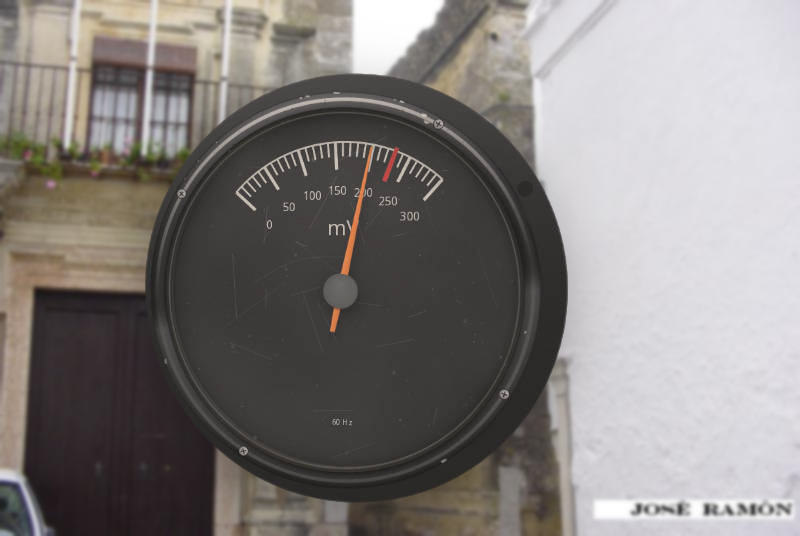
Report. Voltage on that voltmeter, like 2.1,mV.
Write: 200,mV
